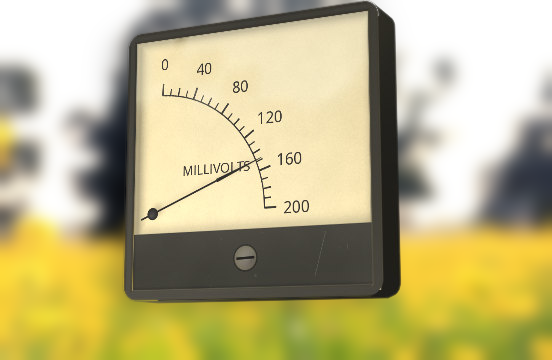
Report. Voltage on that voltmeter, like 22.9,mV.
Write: 150,mV
